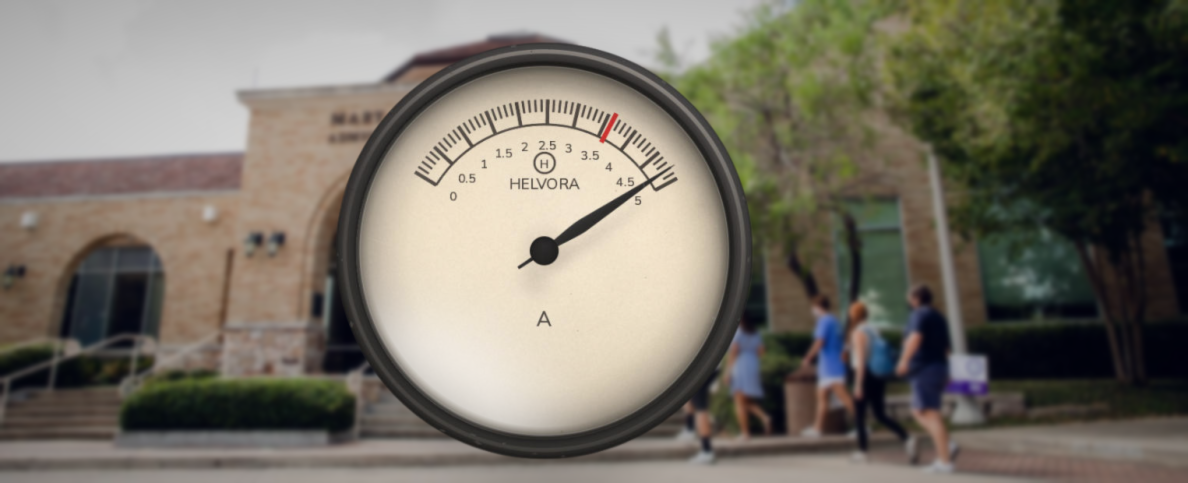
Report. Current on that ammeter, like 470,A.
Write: 4.8,A
